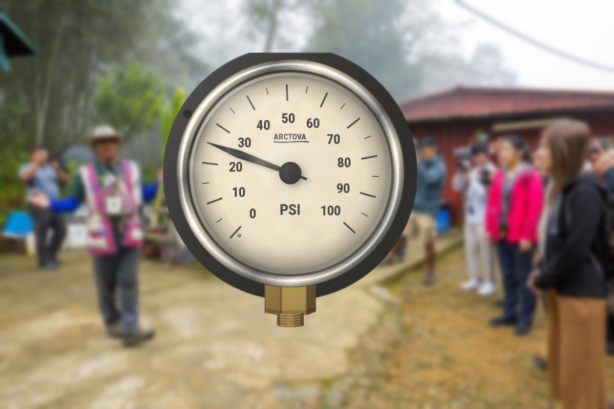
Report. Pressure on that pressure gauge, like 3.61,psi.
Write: 25,psi
